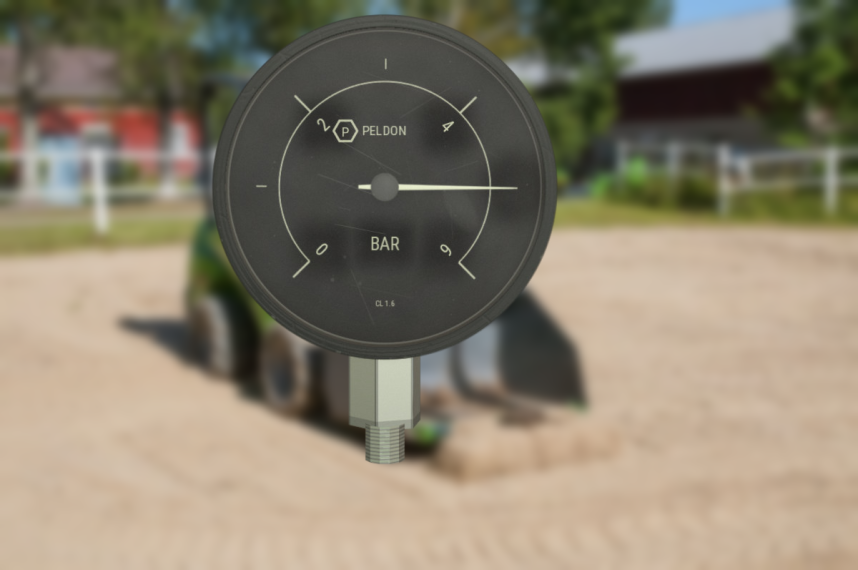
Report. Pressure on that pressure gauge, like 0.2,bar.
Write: 5,bar
